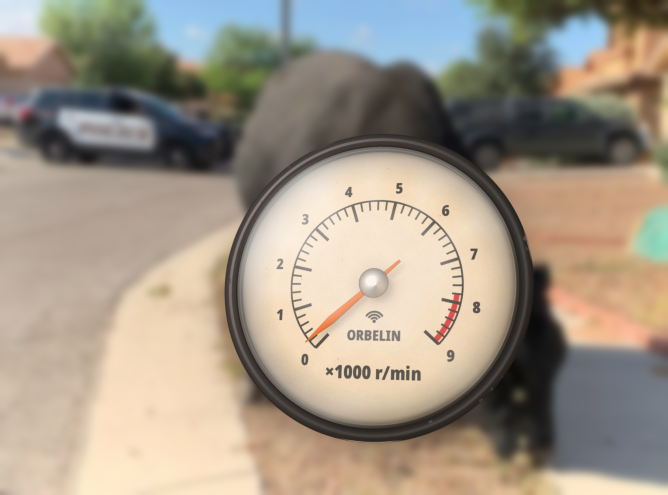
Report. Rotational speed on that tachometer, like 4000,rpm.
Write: 200,rpm
